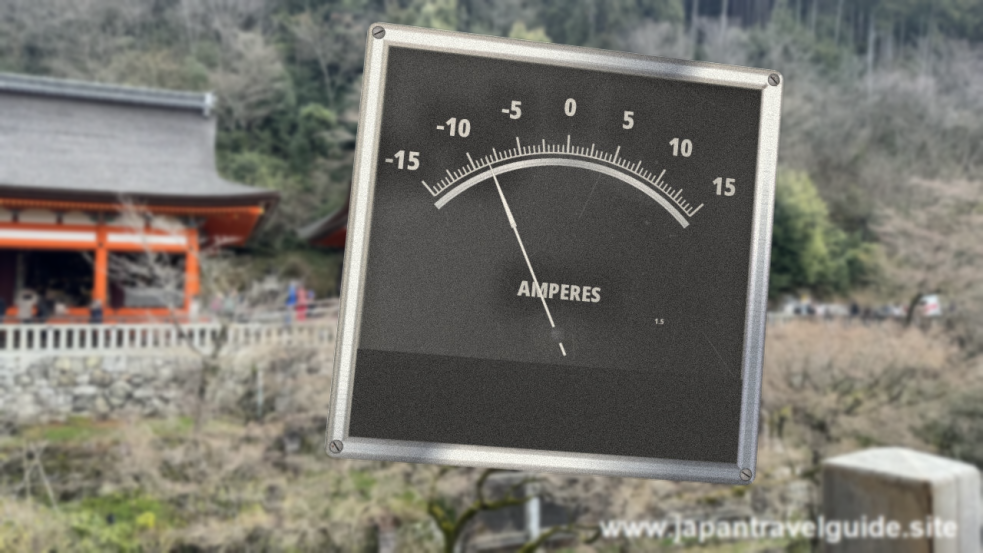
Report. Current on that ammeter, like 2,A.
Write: -8.5,A
